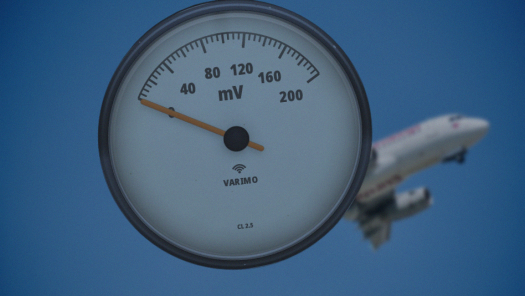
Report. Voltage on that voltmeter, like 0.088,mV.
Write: 0,mV
